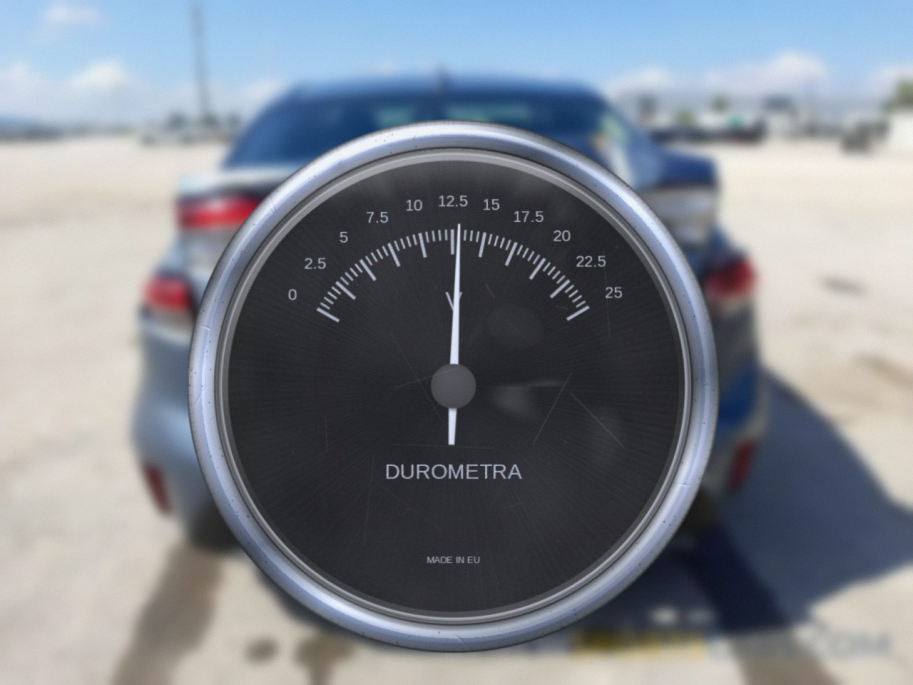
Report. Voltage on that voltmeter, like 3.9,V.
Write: 13,V
